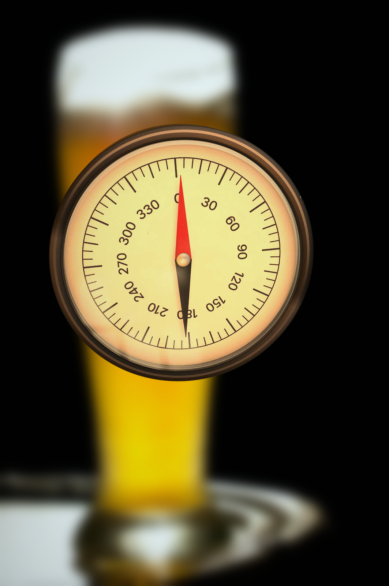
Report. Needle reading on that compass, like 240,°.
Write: 2.5,°
